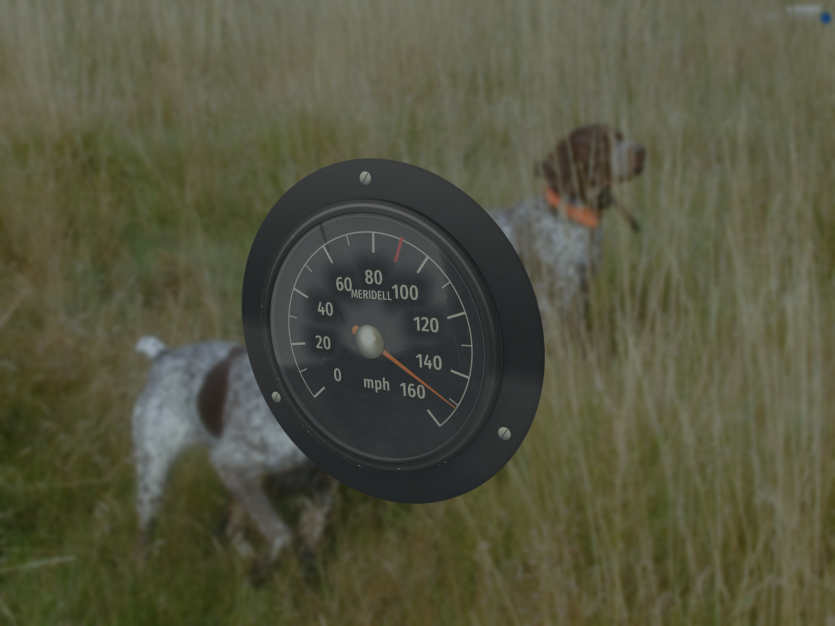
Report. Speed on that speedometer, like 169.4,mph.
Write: 150,mph
